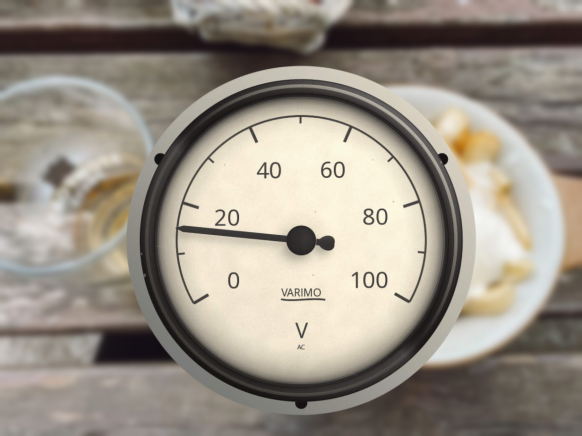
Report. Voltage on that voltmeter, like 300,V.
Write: 15,V
